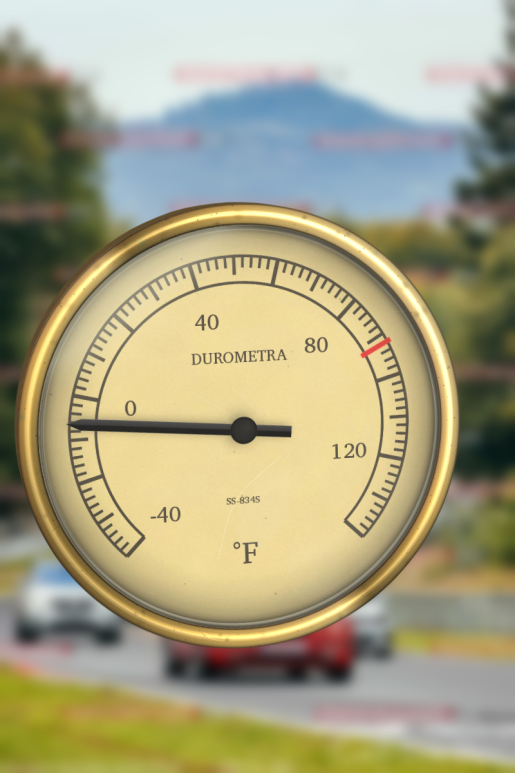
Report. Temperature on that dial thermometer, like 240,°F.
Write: -6,°F
